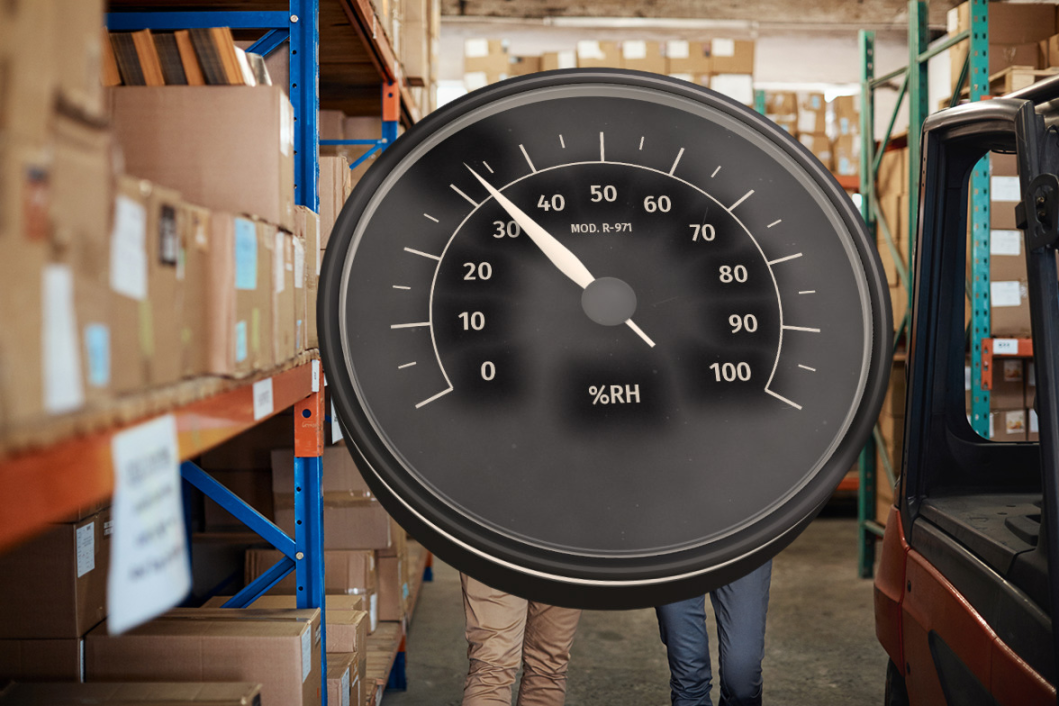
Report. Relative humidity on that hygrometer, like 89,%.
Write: 32.5,%
